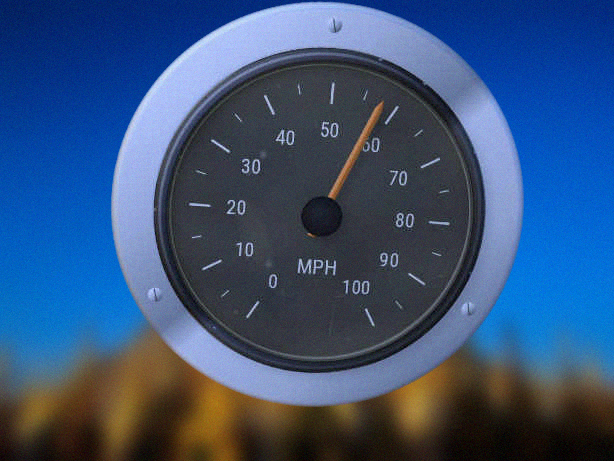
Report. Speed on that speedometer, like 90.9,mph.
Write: 57.5,mph
